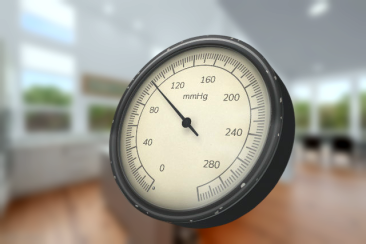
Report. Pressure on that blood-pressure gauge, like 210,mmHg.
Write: 100,mmHg
